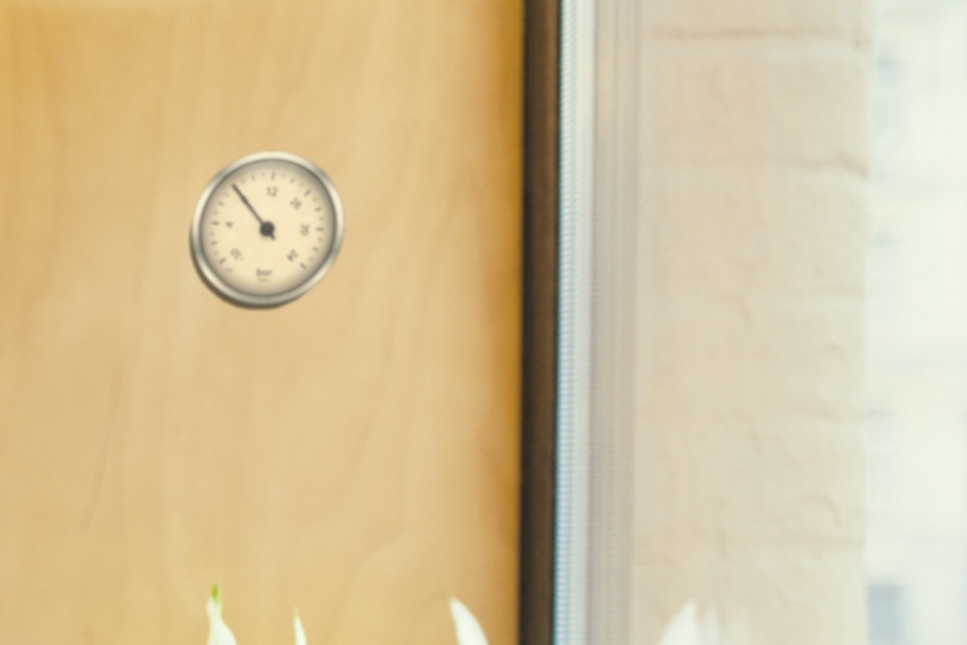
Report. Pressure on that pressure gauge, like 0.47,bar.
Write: 8,bar
